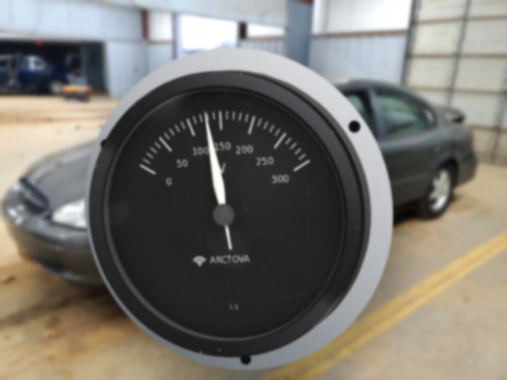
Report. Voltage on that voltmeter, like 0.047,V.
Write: 130,V
